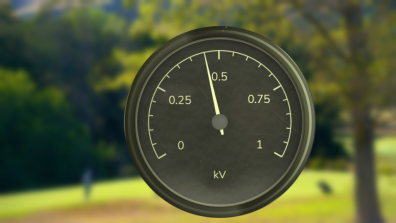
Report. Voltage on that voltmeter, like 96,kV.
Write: 0.45,kV
